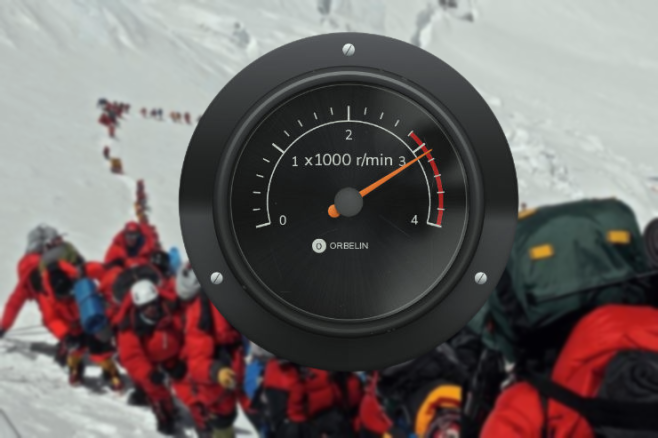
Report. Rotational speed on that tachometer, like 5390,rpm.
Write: 3100,rpm
